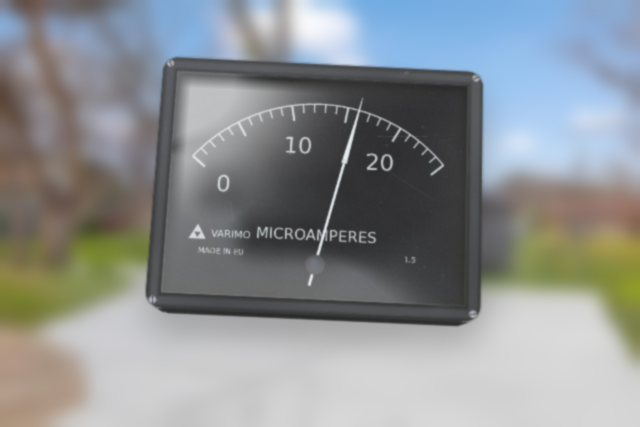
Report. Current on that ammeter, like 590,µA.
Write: 16,µA
